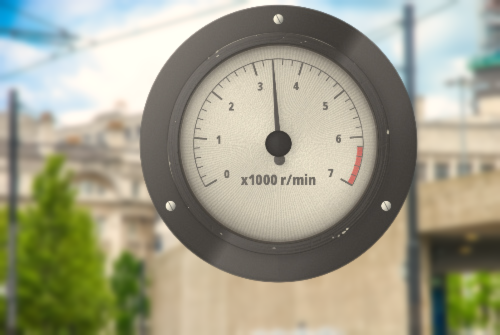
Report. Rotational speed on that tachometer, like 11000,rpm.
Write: 3400,rpm
